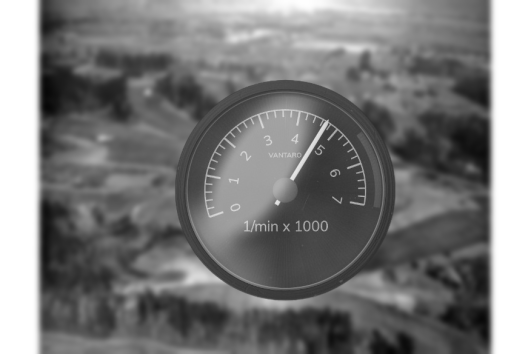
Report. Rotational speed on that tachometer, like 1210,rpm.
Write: 4700,rpm
